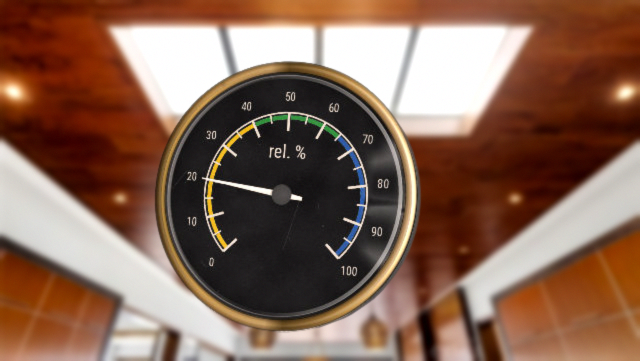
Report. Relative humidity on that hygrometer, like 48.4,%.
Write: 20,%
